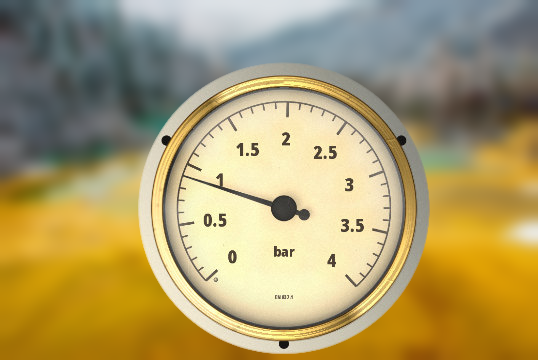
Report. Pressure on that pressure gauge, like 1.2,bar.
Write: 0.9,bar
